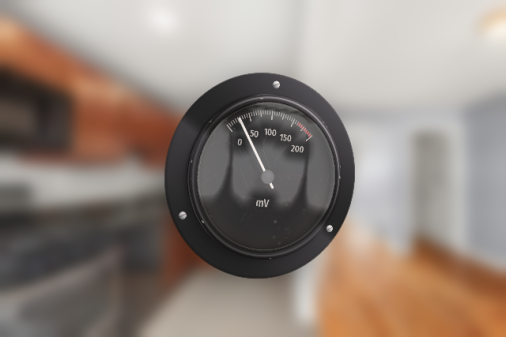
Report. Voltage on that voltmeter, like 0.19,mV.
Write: 25,mV
